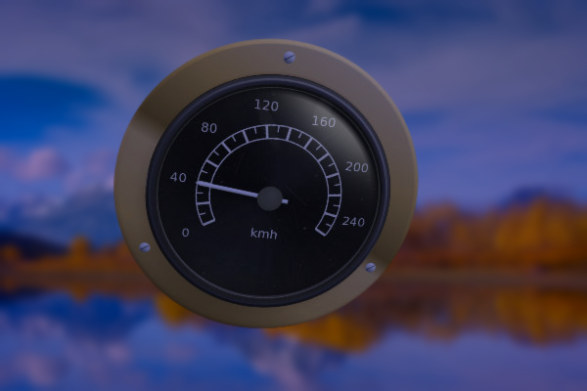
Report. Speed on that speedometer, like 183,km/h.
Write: 40,km/h
